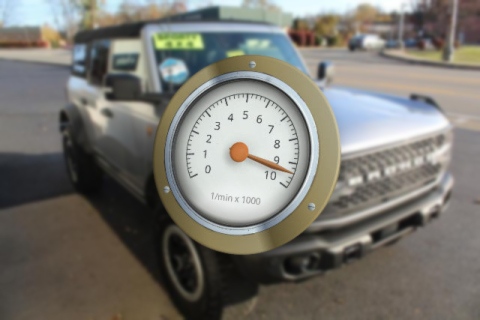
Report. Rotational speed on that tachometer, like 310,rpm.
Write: 9400,rpm
